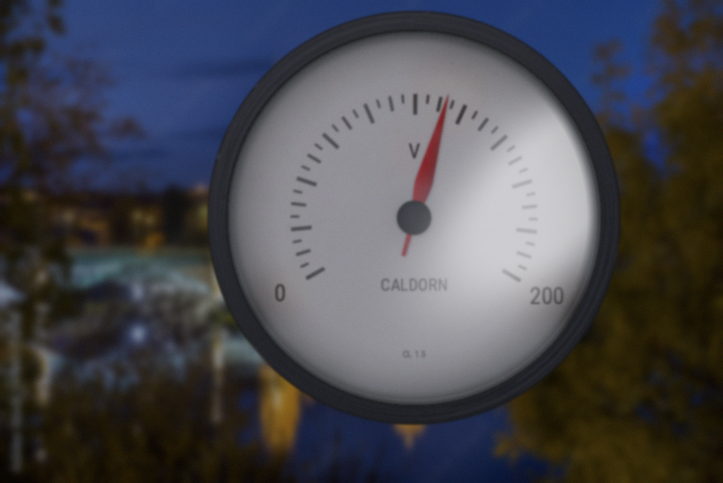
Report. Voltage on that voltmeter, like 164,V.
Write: 112.5,V
